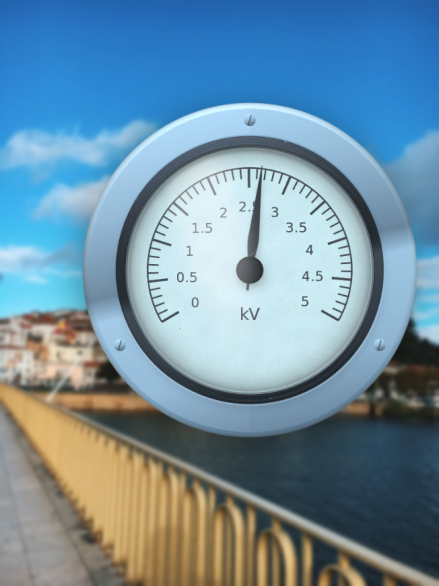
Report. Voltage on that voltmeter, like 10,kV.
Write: 2.65,kV
